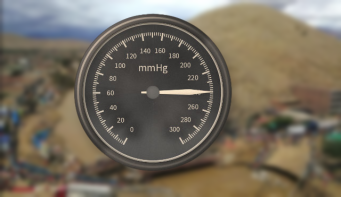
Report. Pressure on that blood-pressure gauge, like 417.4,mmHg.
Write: 240,mmHg
